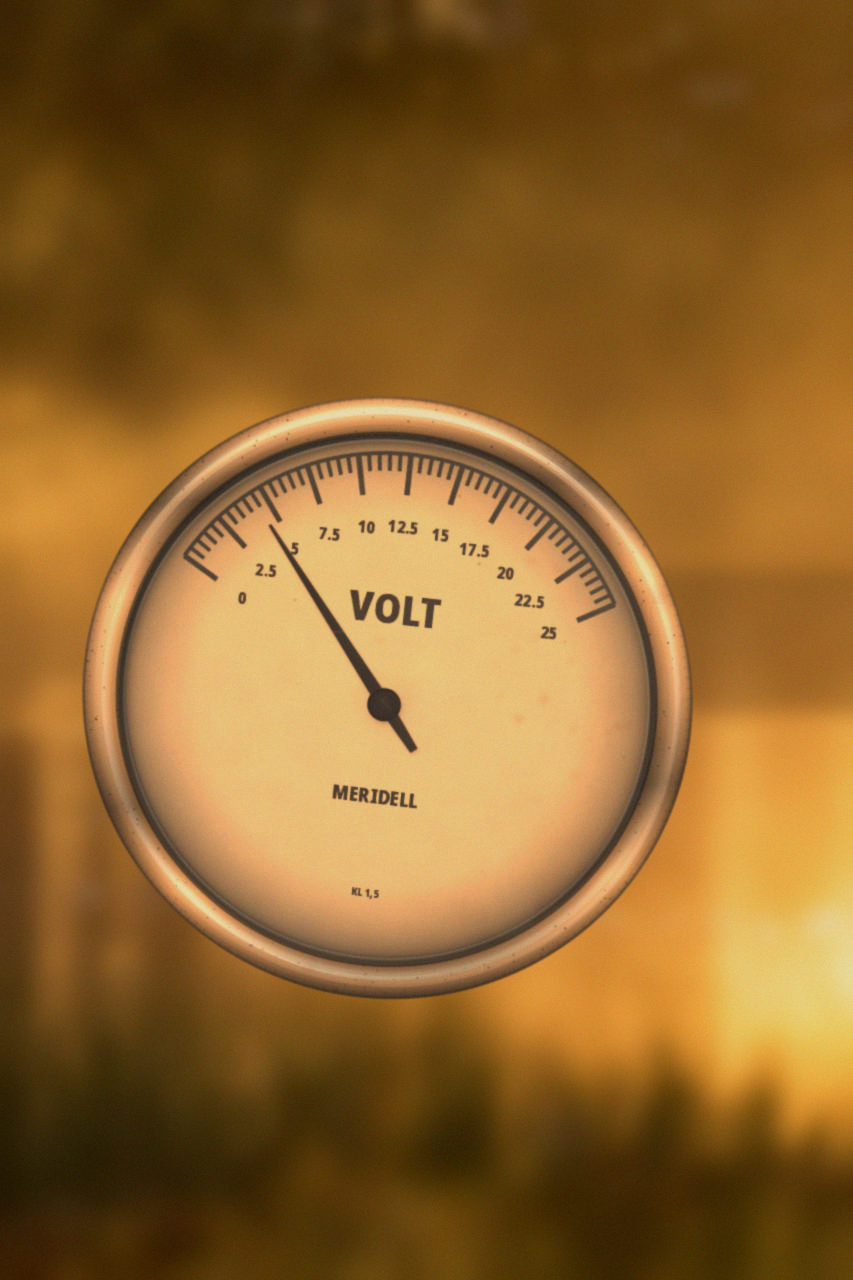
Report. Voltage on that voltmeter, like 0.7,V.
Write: 4.5,V
